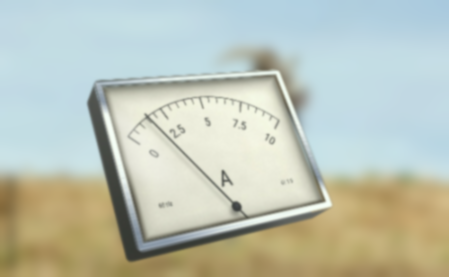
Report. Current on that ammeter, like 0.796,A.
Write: 1.5,A
